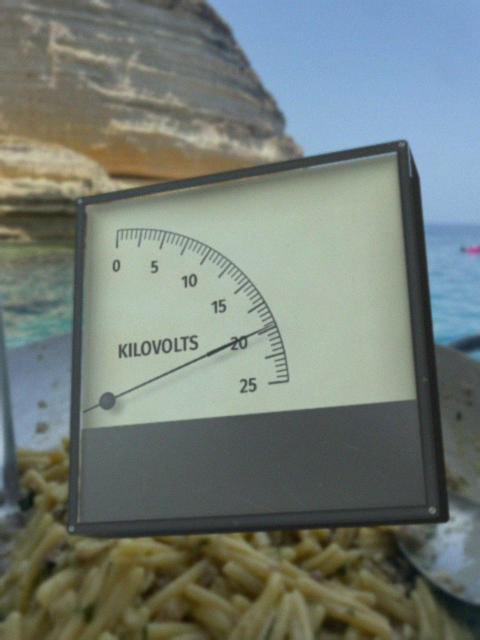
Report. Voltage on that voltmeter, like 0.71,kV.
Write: 20,kV
